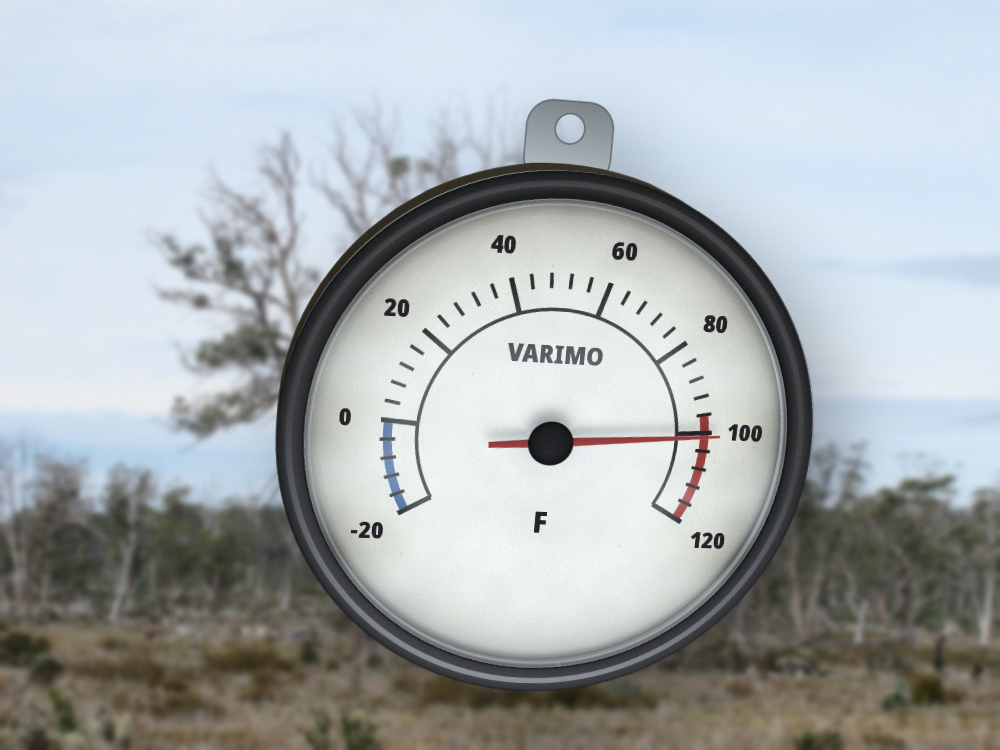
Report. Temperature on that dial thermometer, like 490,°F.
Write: 100,°F
